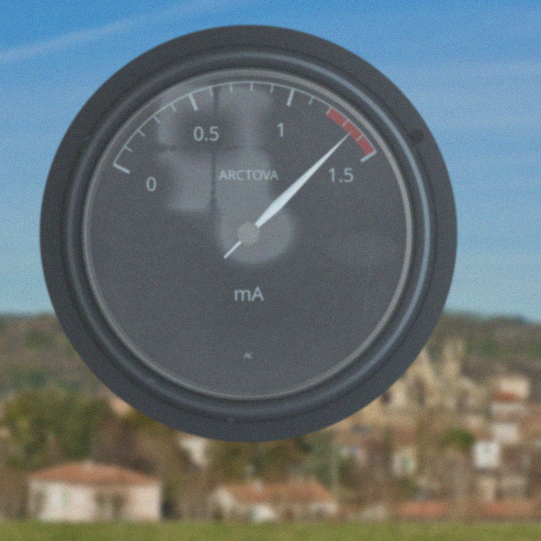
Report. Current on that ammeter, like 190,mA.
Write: 1.35,mA
